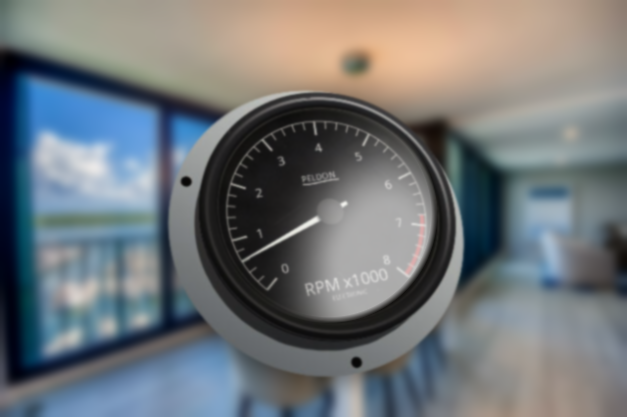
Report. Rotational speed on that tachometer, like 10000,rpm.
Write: 600,rpm
